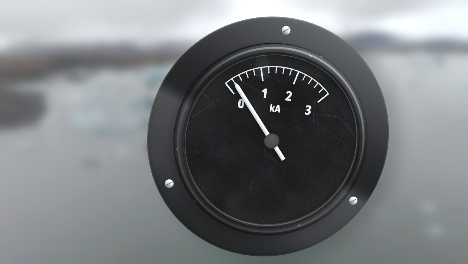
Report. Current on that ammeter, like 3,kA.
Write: 0.2,kA
